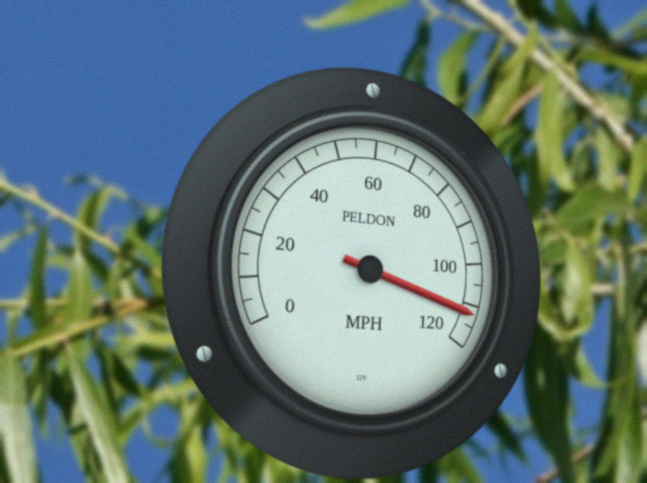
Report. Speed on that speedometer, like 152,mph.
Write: 112.5,mph
